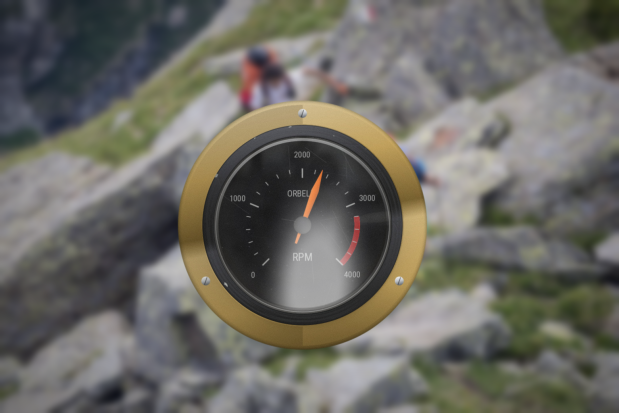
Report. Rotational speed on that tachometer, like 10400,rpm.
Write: 2300,rpm
